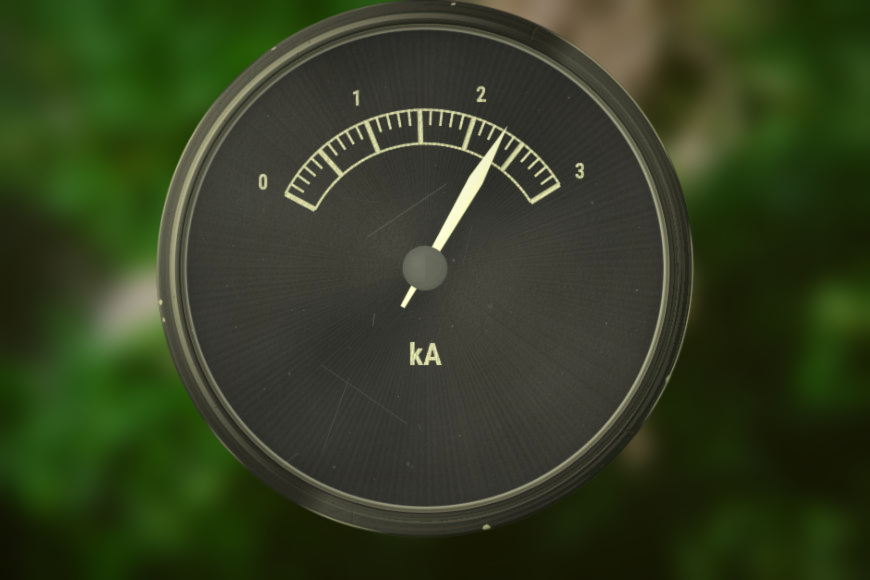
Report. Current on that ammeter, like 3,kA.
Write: 2.3,kA
